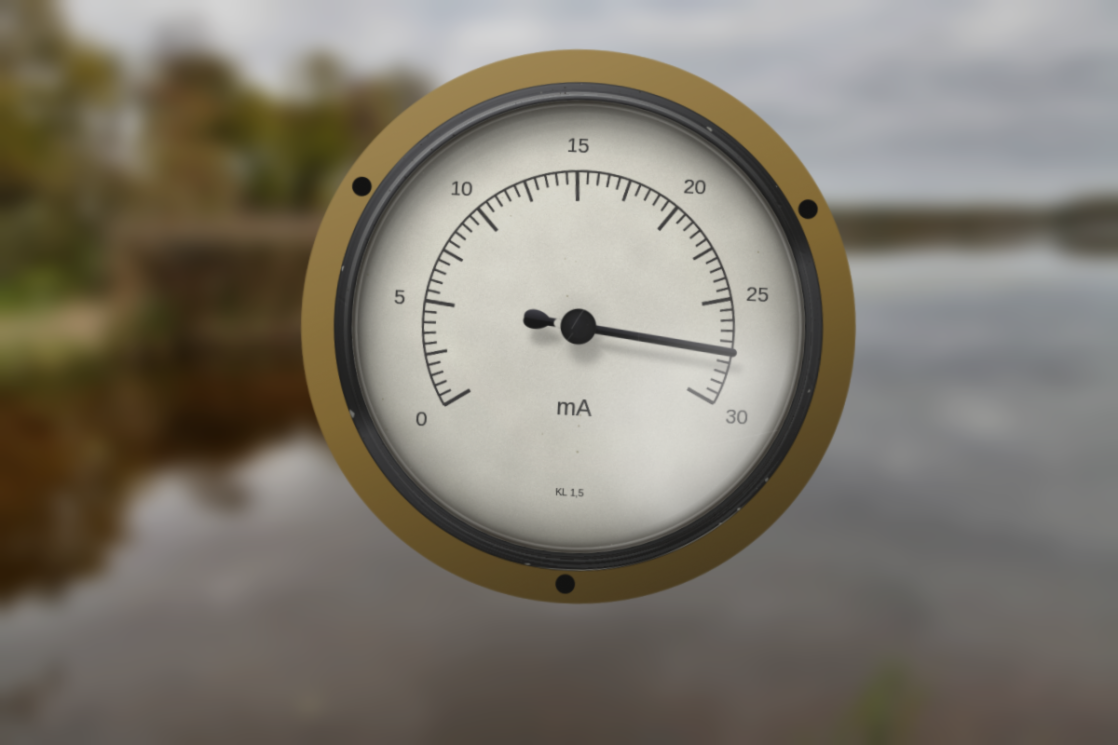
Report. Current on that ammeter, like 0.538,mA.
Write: 27.5,mA
